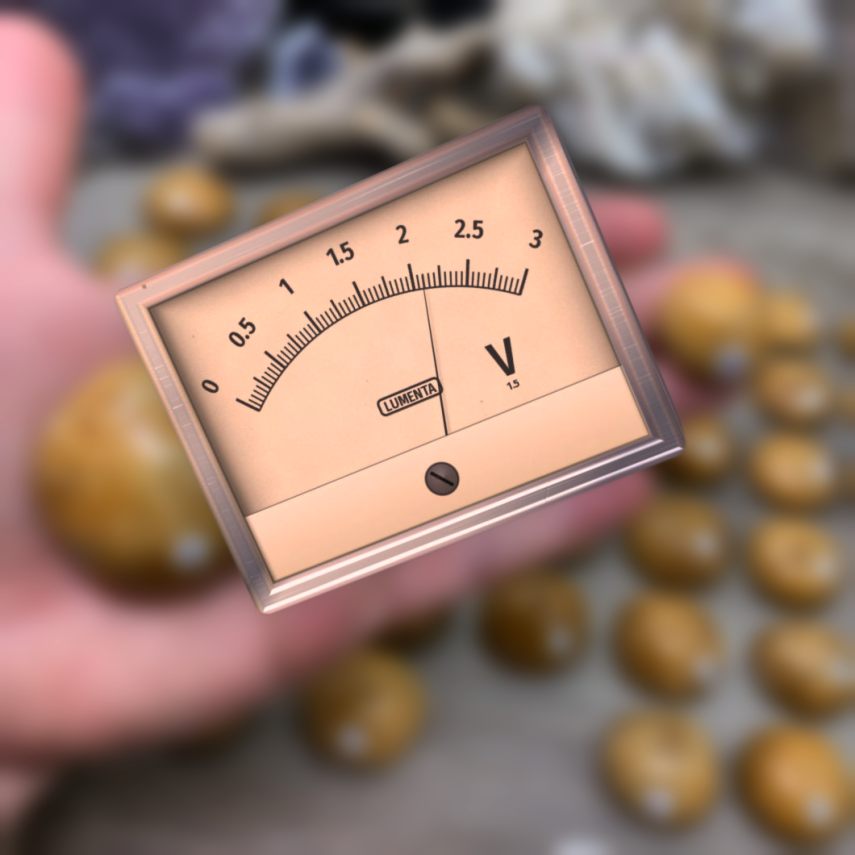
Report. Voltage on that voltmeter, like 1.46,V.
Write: 2.1,V
